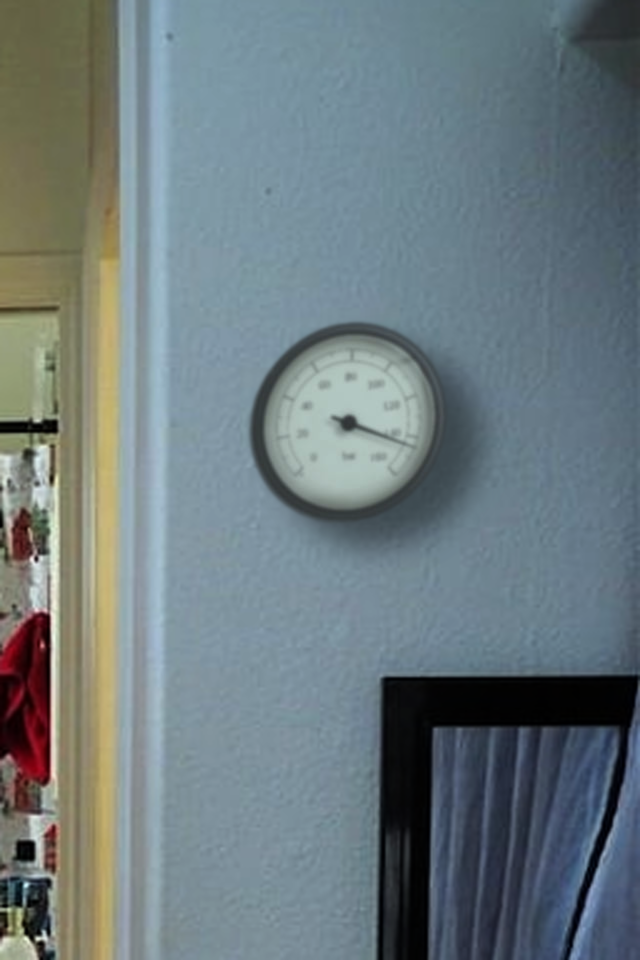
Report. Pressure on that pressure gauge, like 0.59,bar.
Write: 145,bar
